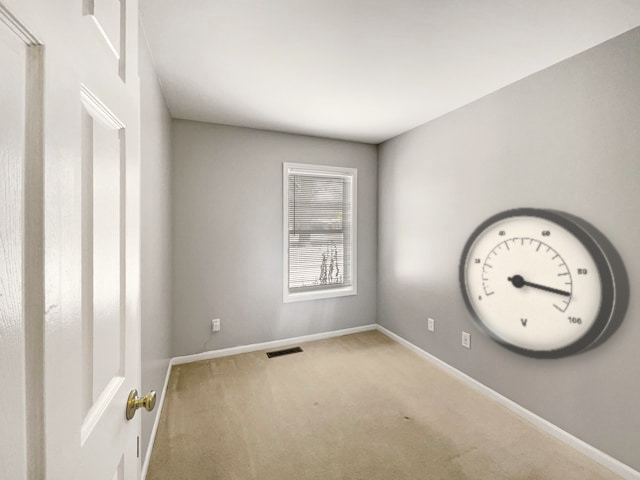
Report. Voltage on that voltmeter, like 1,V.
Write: 90,V
